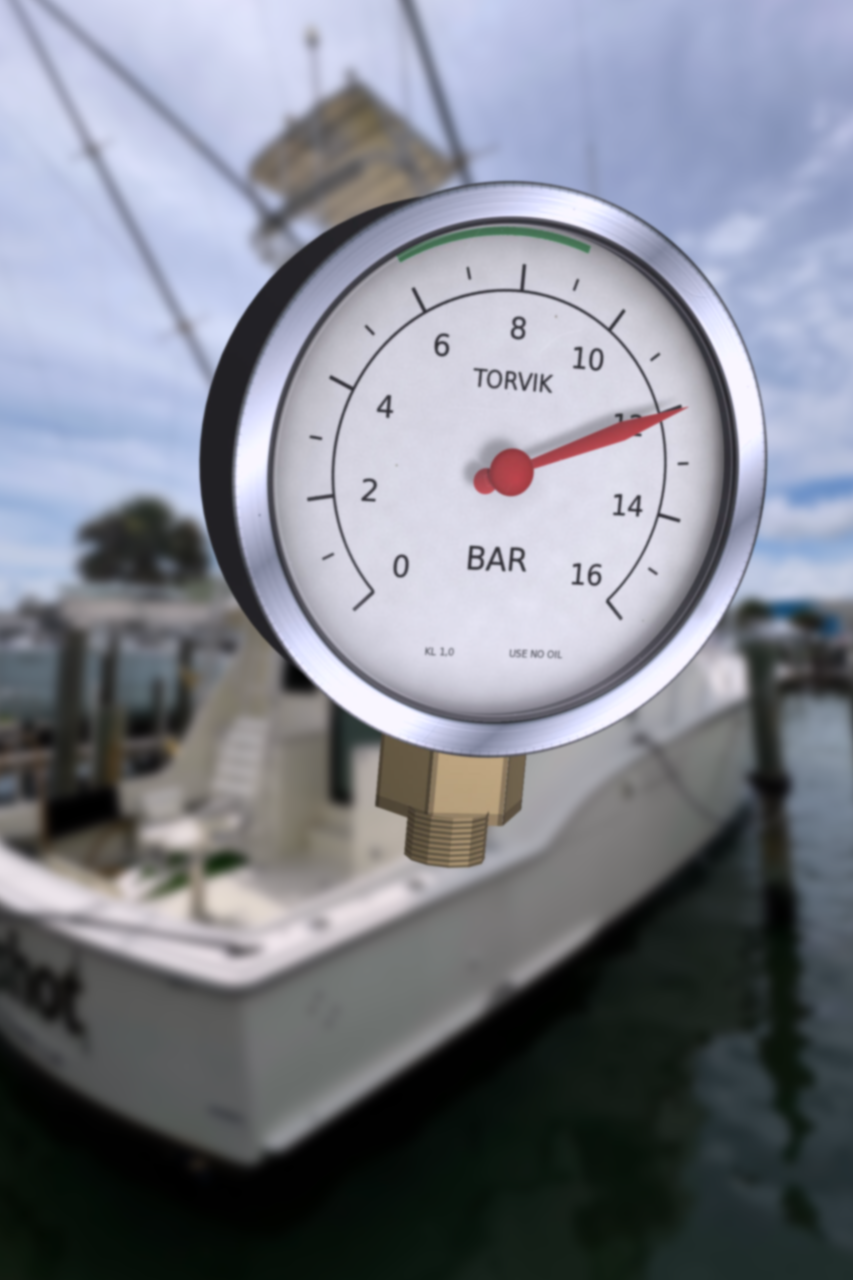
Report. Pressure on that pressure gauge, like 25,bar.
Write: 12,bar
